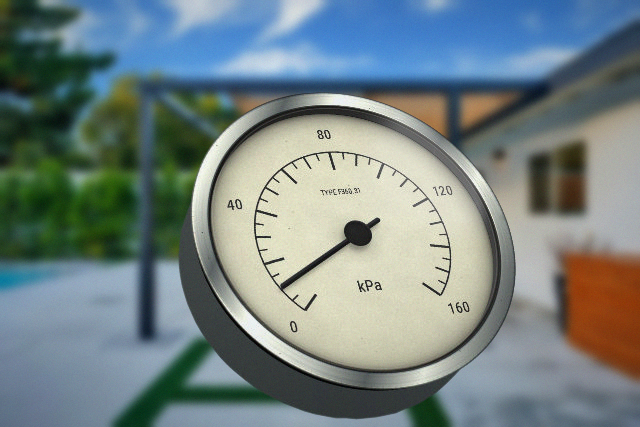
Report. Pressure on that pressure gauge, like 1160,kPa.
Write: 10,kPa
